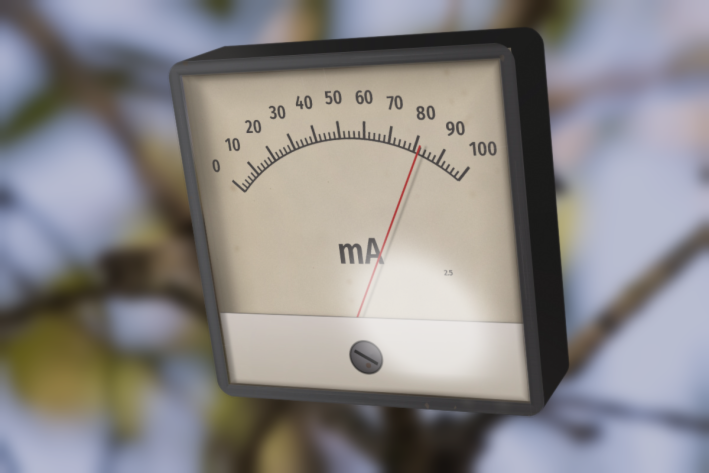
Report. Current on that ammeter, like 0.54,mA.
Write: 82,mA
